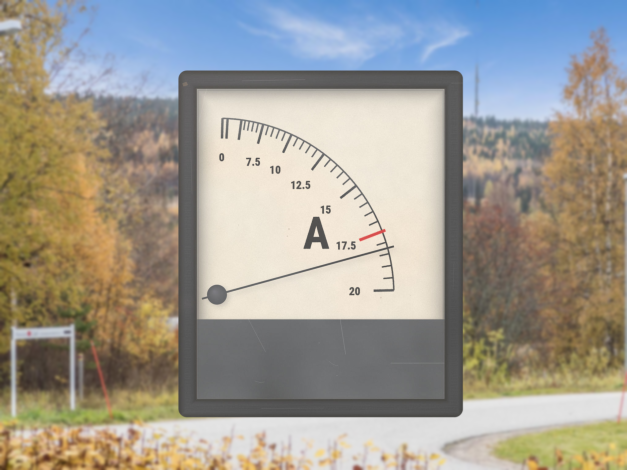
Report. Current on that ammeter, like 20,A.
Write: 18.25,A
